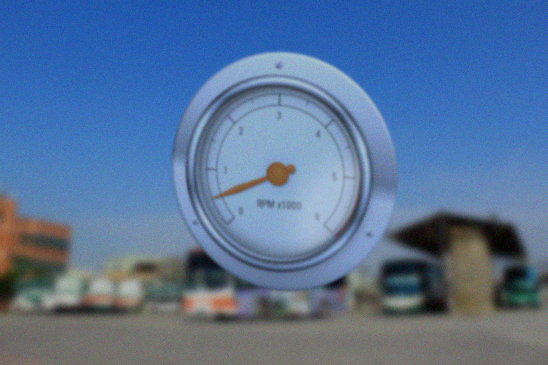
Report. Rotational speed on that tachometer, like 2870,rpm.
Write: 500,rpm
